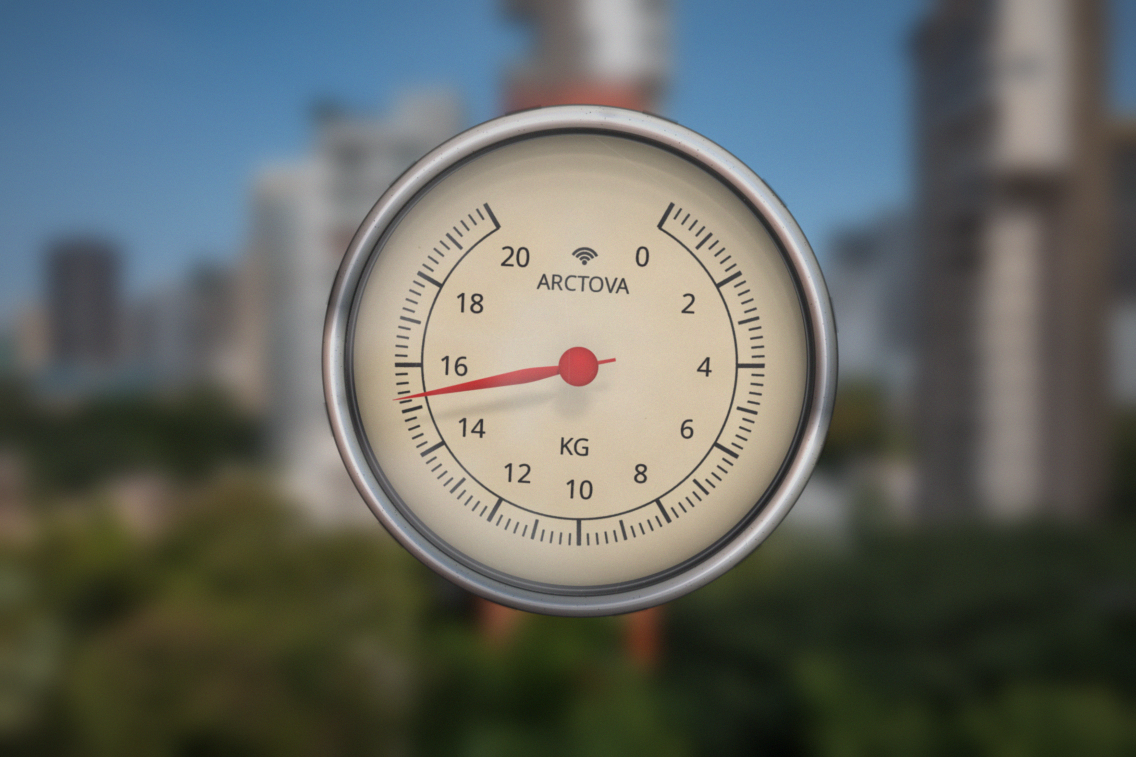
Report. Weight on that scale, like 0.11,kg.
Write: 15.3,kg
